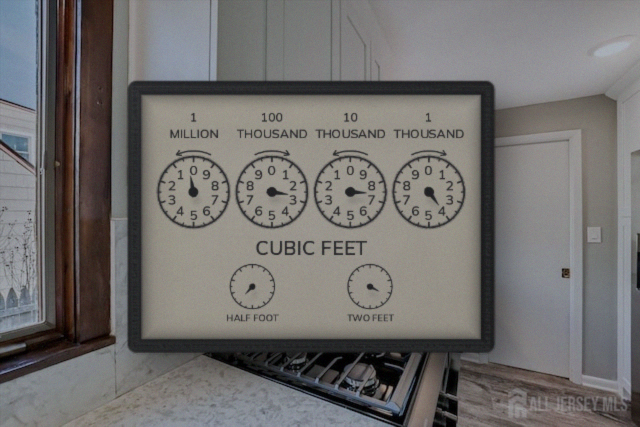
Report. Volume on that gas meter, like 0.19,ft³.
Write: 27400,ft³
